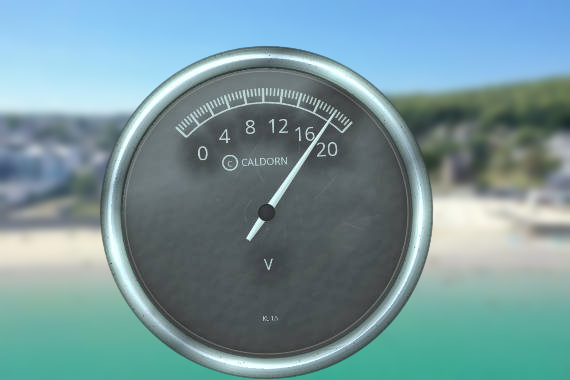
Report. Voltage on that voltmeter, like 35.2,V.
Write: 18,V
